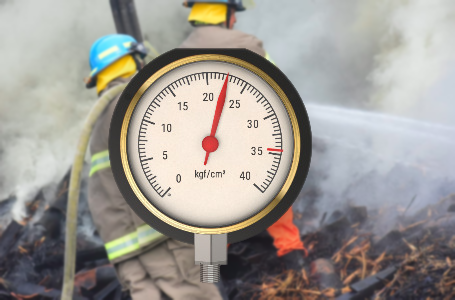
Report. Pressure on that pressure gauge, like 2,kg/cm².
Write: 22.5,kg/cm²
